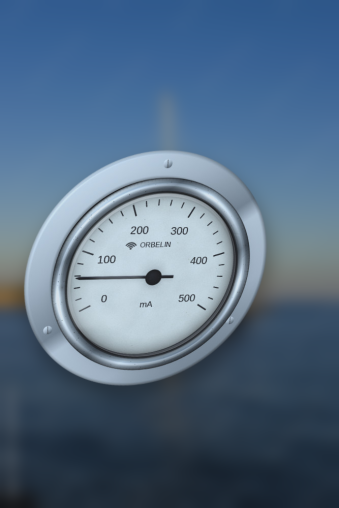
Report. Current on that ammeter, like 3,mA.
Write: 60,mA
